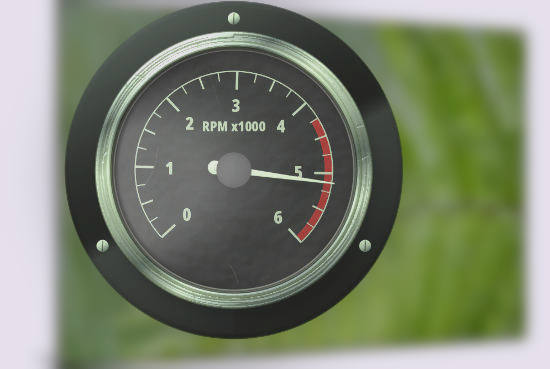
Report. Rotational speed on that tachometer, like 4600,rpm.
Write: 5125,rpm
